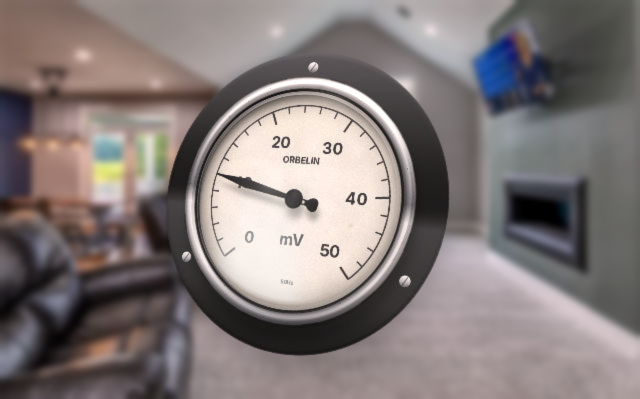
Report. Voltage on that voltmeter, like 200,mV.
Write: 10,mV
